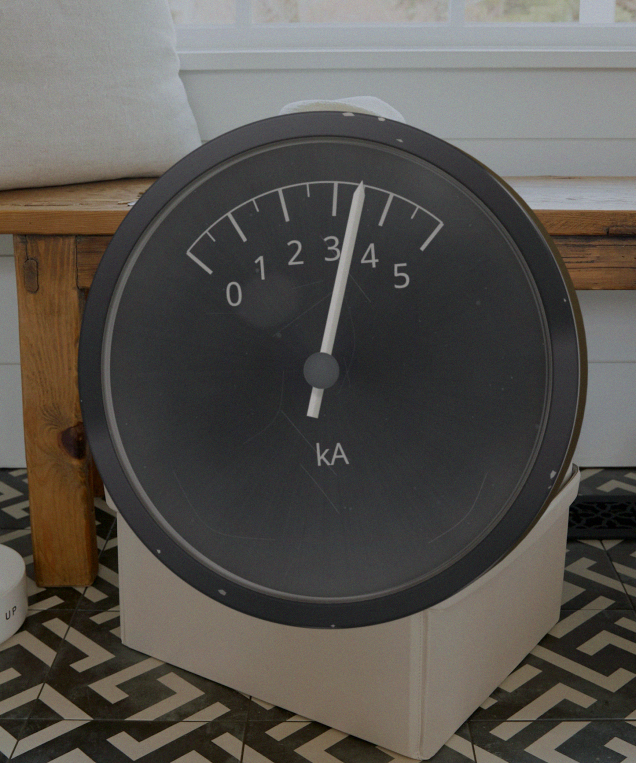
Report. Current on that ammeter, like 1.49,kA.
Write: 3.5,kA
